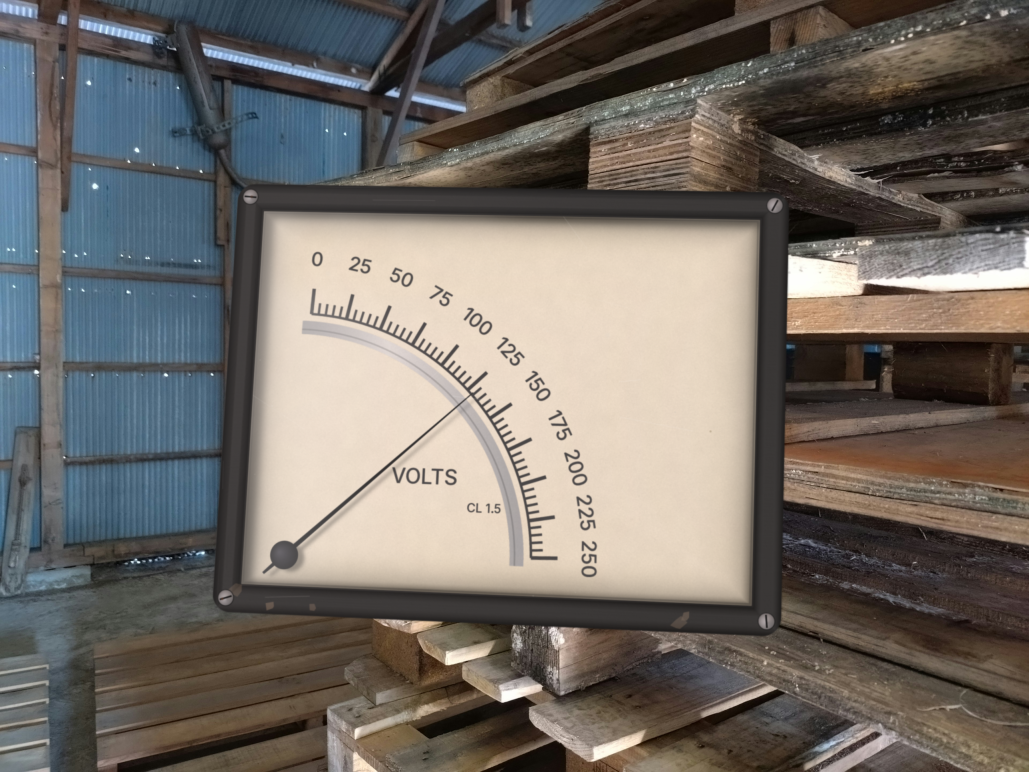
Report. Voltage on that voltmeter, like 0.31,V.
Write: 130,V
